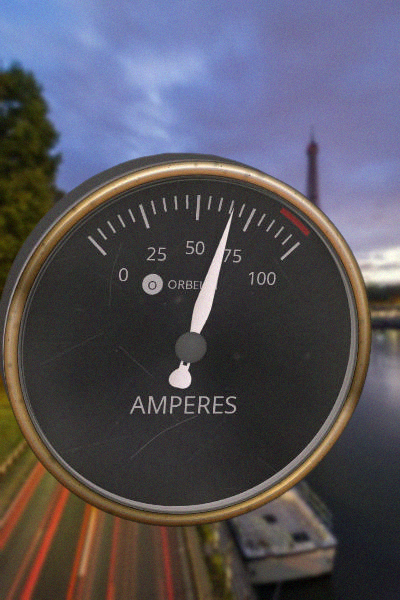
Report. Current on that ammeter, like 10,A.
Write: 65,A
